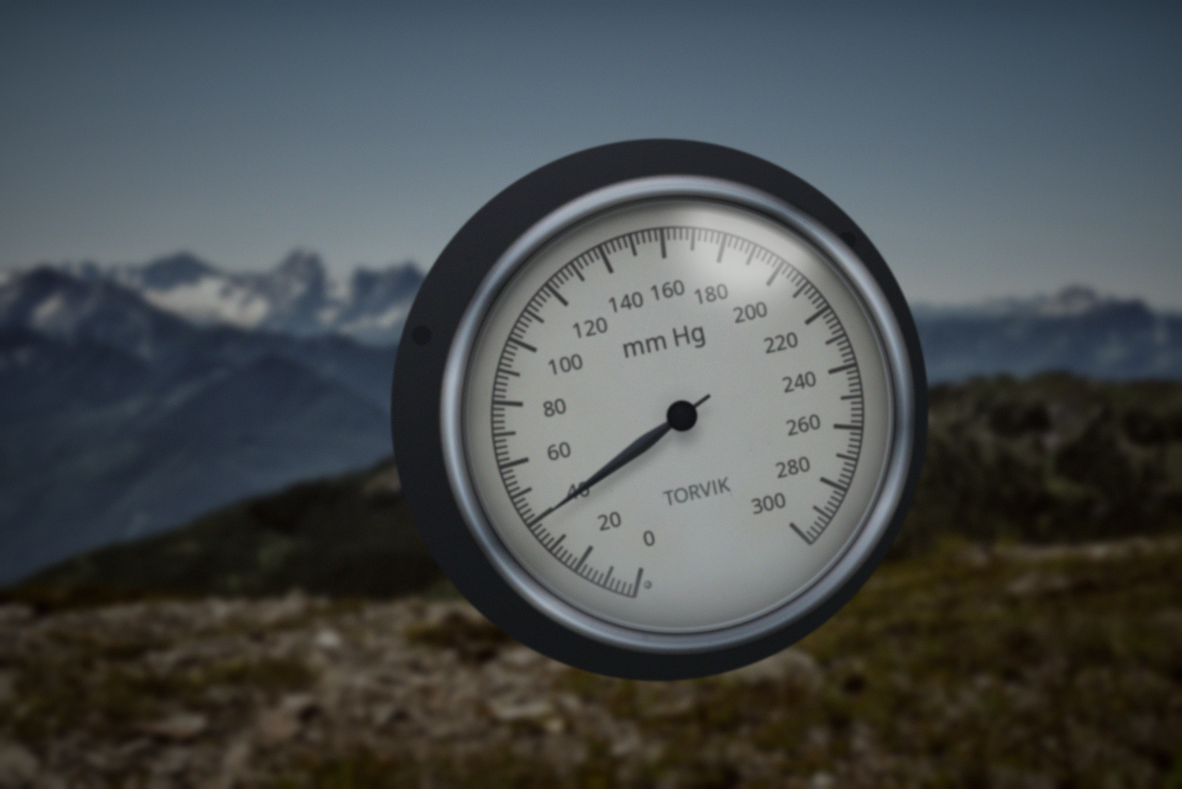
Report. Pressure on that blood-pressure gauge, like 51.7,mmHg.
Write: 40,mmHg
